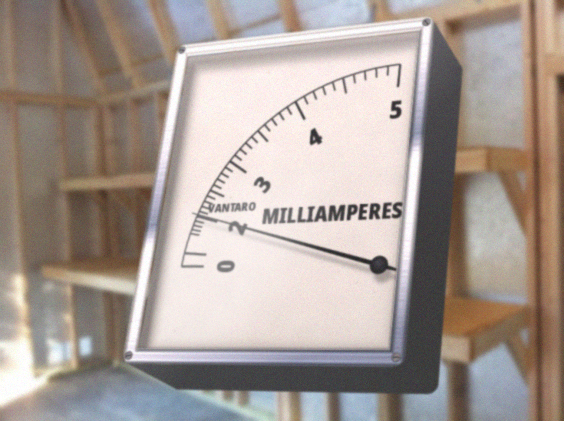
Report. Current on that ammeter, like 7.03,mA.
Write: 2,mA
